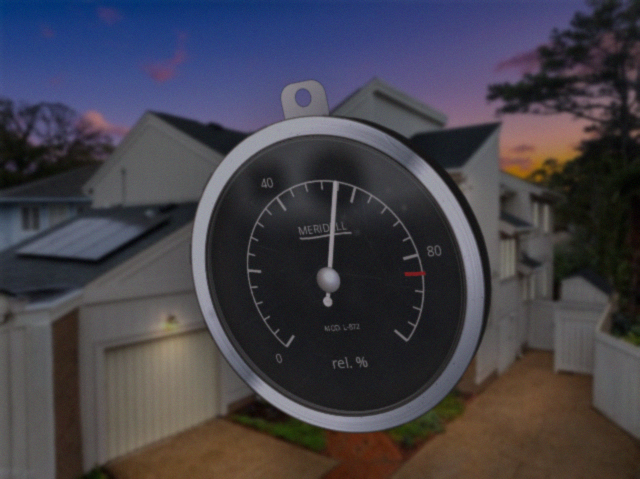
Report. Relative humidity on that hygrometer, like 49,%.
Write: 56,%
